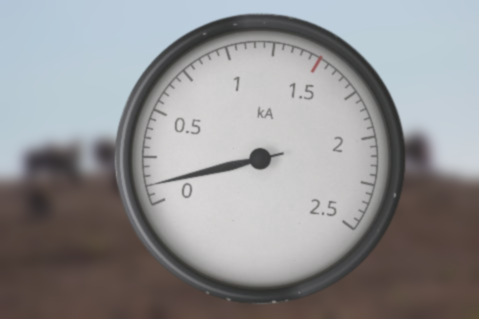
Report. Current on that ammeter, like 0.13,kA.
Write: 0.1,kA
